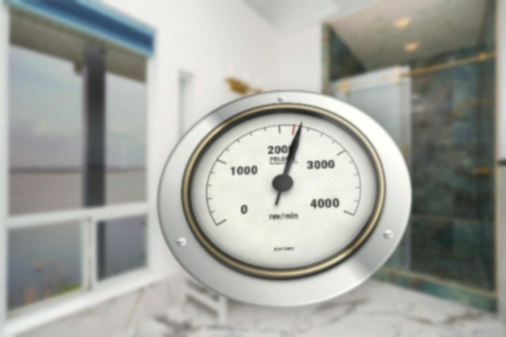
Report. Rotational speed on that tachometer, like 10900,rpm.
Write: 2300,rpm
